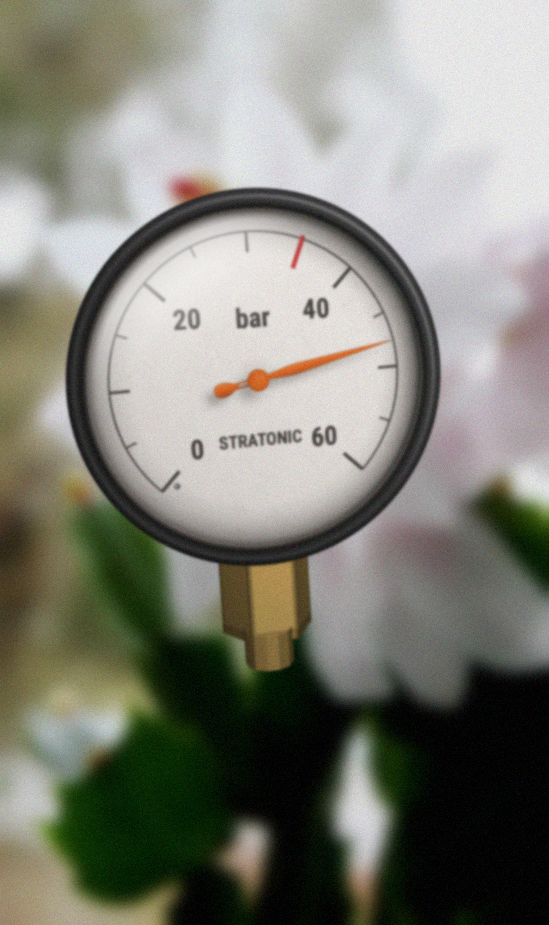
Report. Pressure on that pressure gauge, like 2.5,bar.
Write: 47.5,bar
